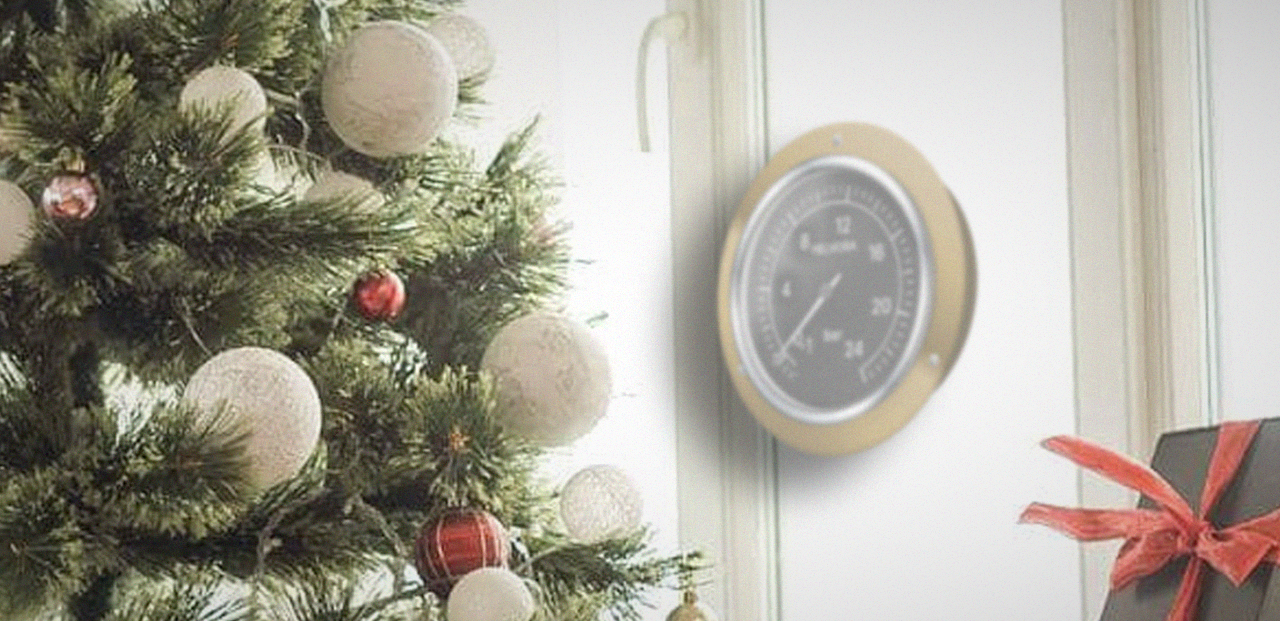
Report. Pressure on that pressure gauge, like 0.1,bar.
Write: 0,bar
